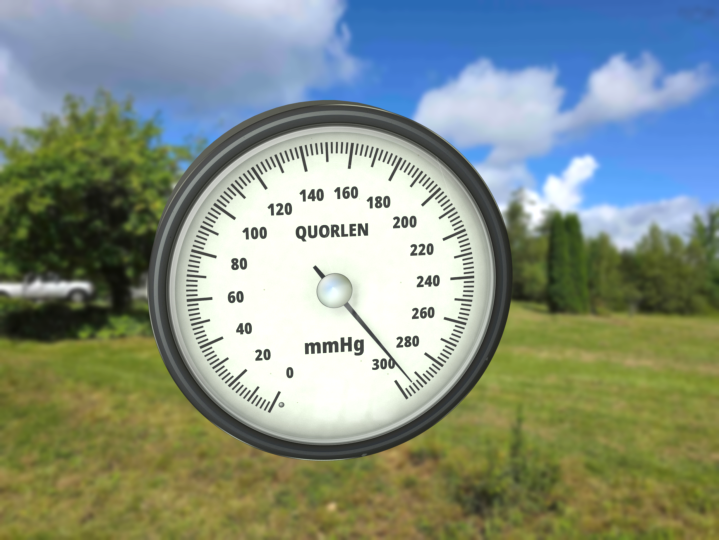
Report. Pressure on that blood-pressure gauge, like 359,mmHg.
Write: 294,mmHg
